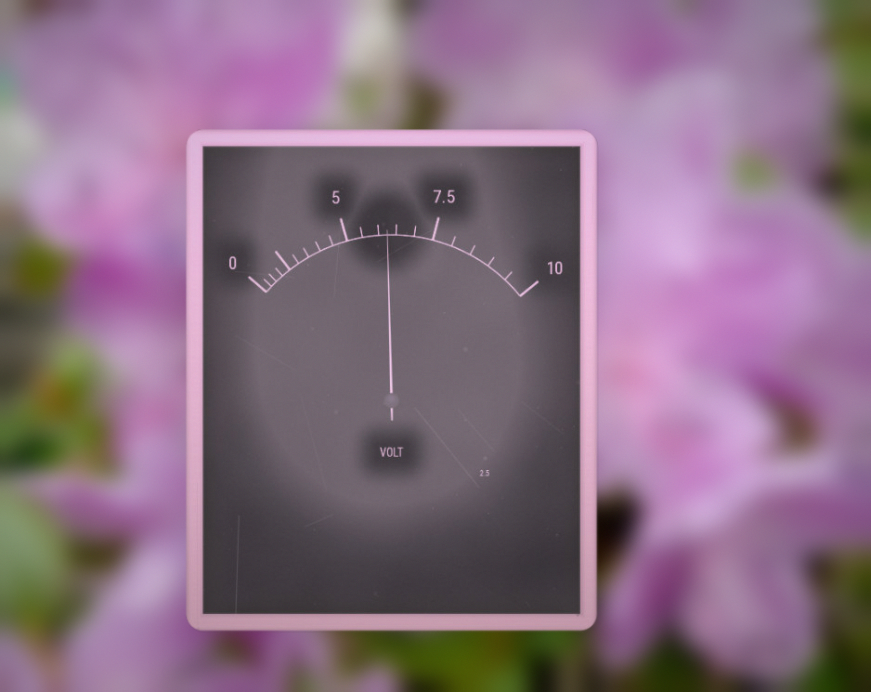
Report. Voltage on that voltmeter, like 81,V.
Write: 6.25,V
